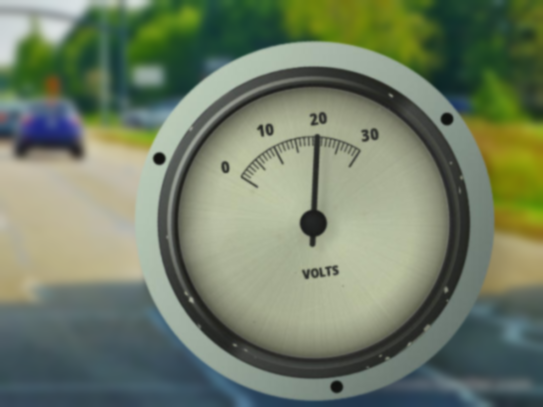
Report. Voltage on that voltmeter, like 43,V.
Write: 20,V
